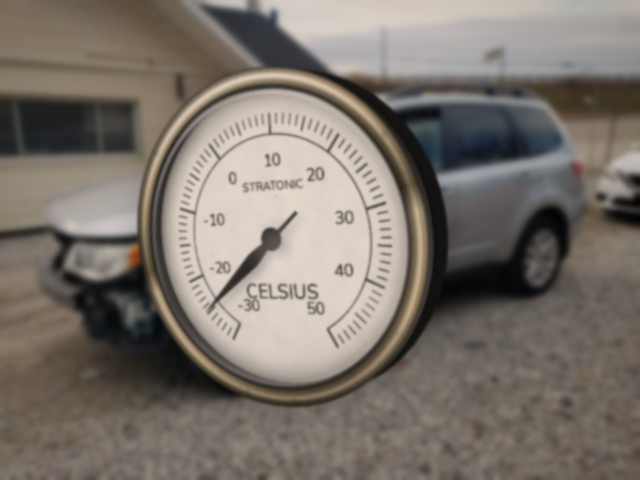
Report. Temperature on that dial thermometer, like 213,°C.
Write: -25,°C
